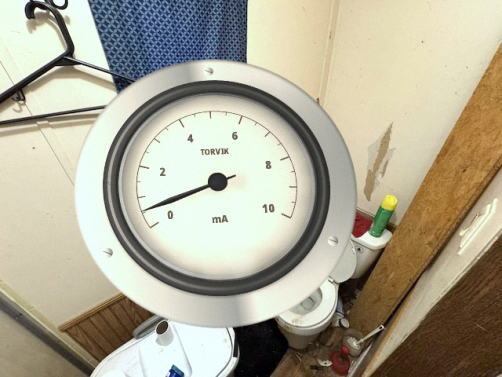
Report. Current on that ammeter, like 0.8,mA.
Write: 0.5,mA
